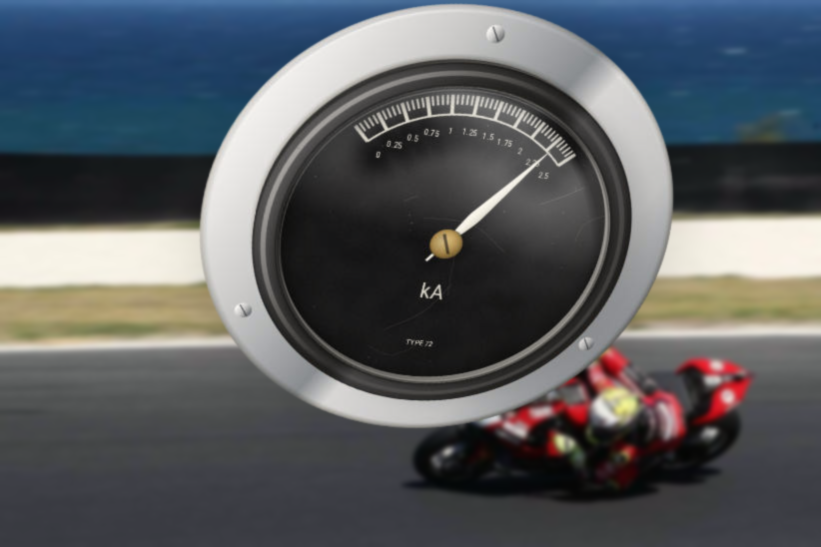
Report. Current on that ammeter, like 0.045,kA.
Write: 2.25,kA
